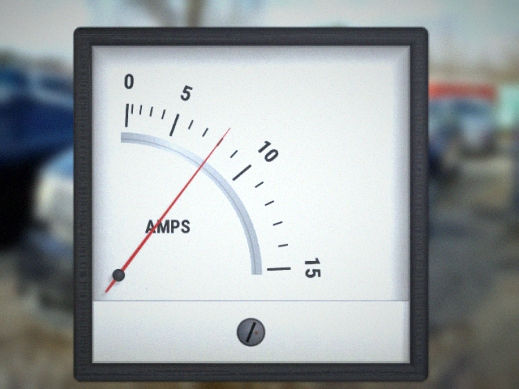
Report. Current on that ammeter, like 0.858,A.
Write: 8,A
